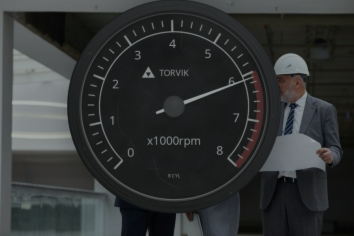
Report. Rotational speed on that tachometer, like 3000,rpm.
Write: 6100,rpm
